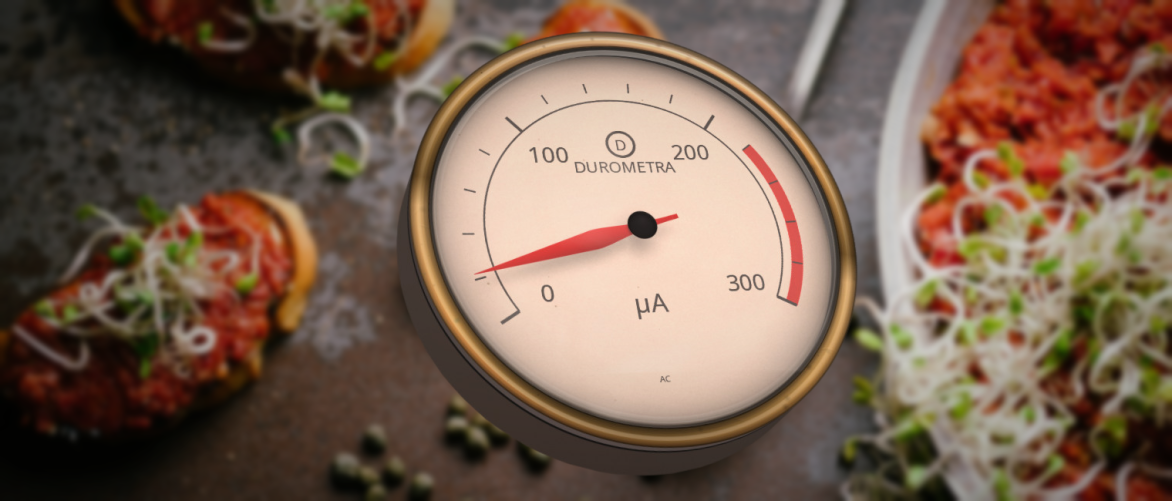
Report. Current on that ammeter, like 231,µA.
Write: 20,µA
